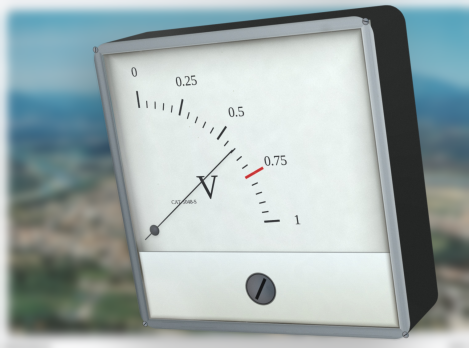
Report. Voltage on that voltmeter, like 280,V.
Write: 0.6,V
